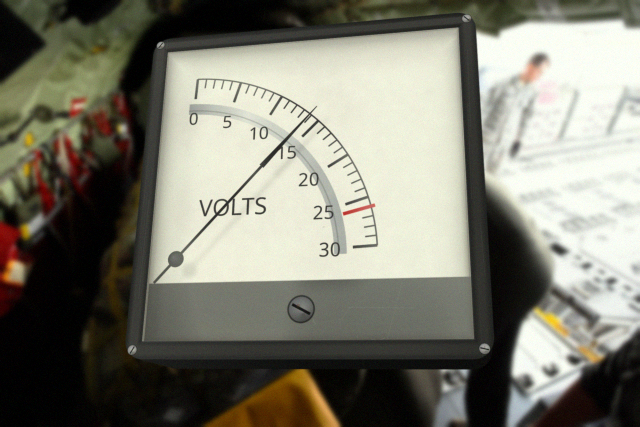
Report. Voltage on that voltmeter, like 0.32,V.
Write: 14,V
